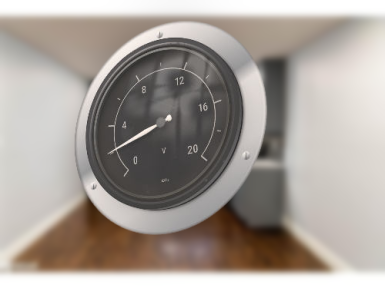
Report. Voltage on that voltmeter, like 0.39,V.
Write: 2,V
